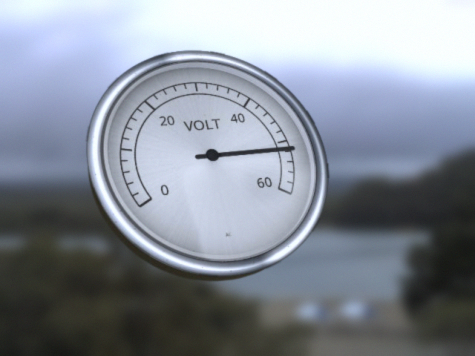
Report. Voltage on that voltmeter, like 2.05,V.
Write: 52,V
